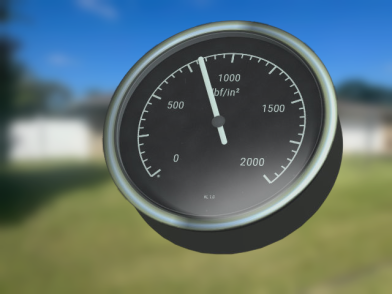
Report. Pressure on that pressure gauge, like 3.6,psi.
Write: 825,psi
